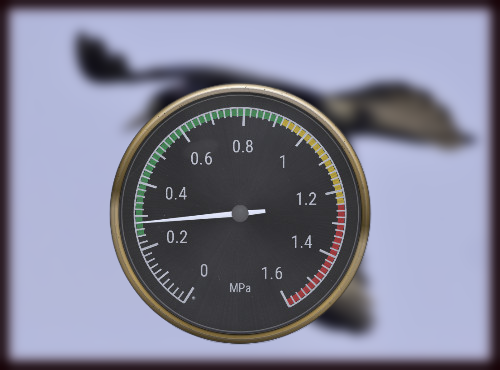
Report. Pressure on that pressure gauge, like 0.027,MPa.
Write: 0.28,MPa
